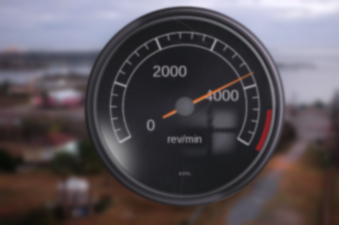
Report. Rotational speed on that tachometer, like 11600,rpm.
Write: 3800,rpm
